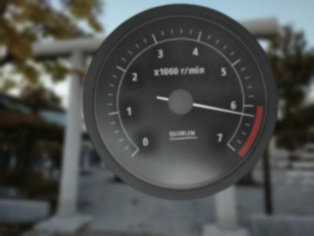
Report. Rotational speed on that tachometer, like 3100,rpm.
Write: 6200,rpm
